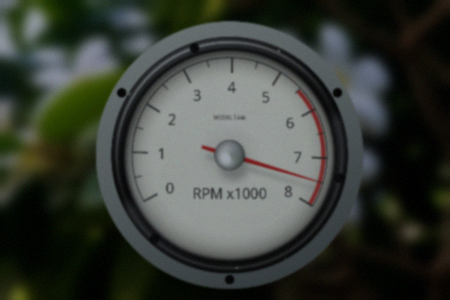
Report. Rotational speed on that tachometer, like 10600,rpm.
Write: 7500,rpm
